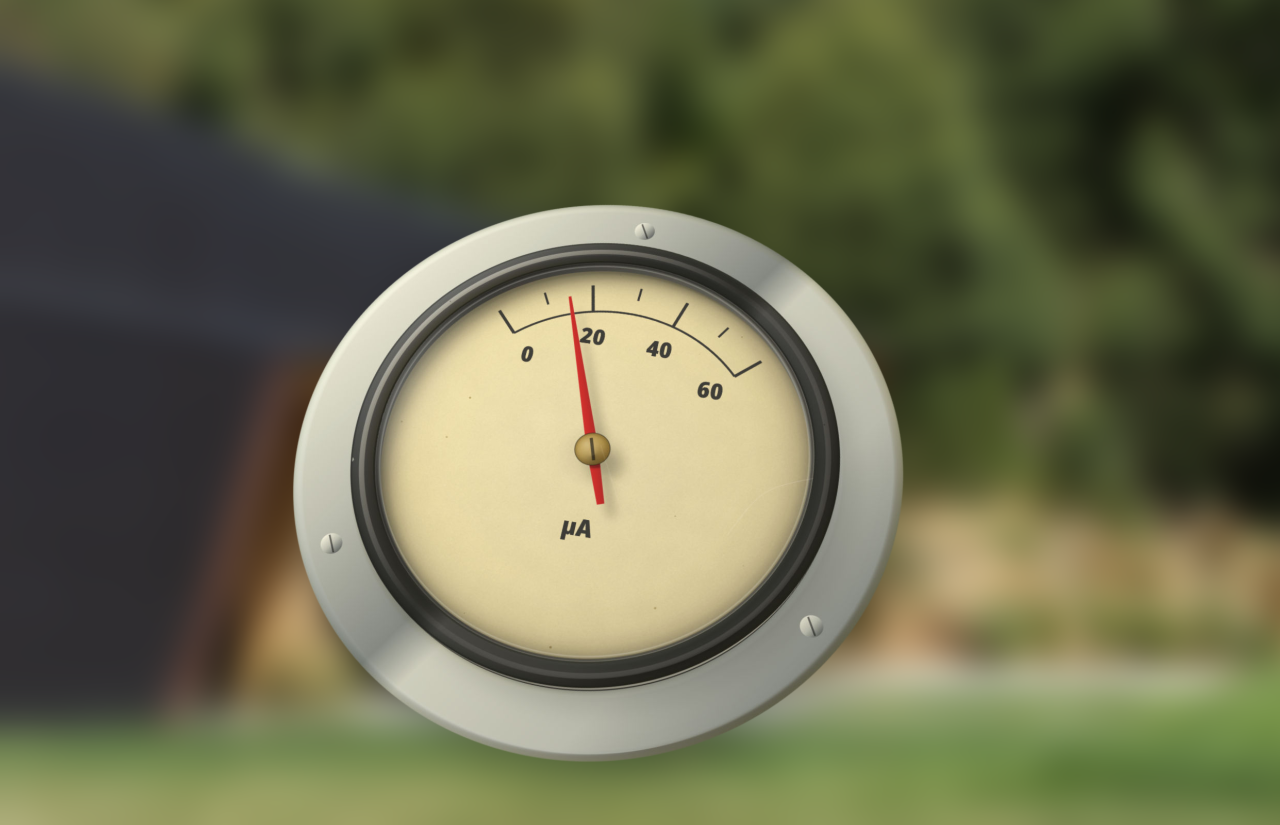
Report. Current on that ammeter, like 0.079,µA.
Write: 15,µA
